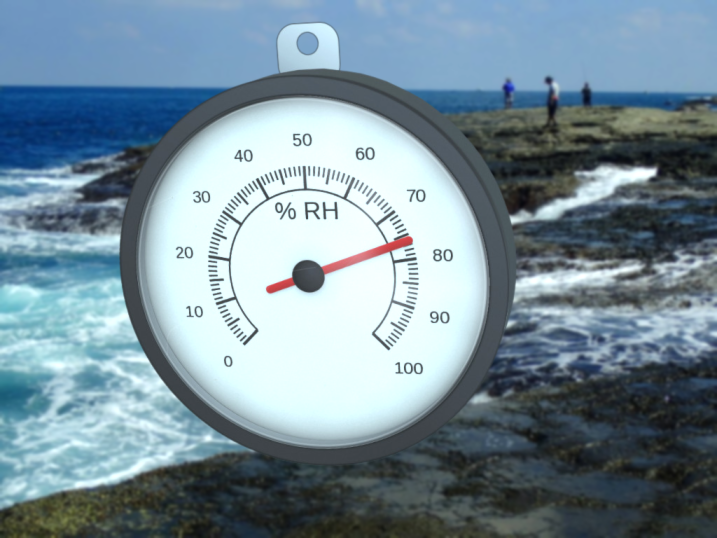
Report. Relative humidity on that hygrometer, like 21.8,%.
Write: 76,%
